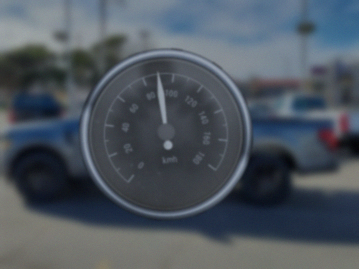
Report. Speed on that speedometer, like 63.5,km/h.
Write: 90,km/h
